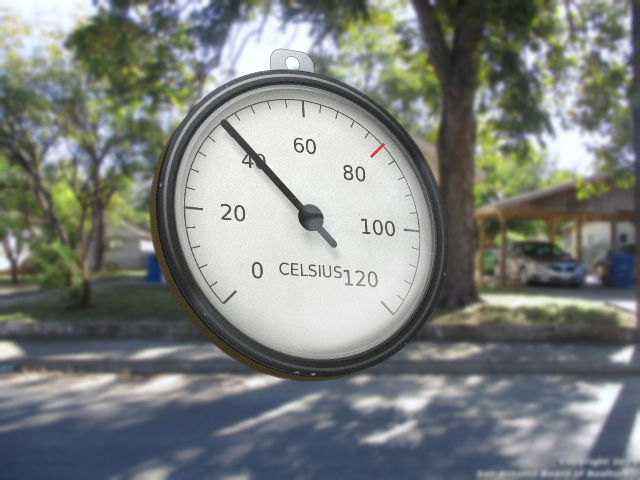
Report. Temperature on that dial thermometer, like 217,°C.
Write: 40,°C
